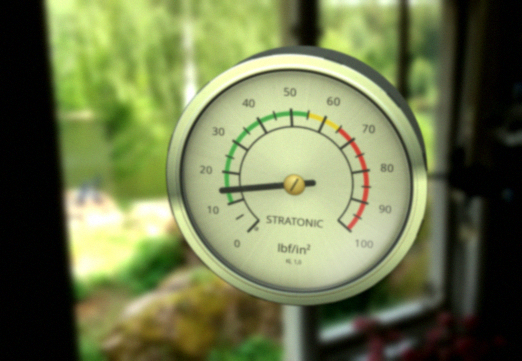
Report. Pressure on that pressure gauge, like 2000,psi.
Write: 15,psi
